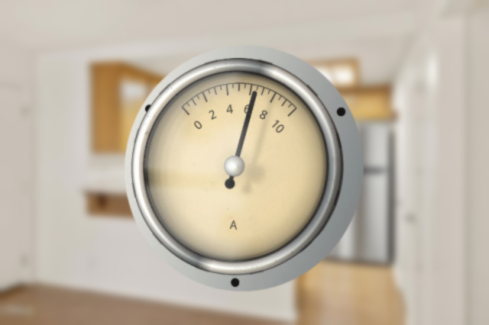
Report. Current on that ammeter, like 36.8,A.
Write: 6.5,A
